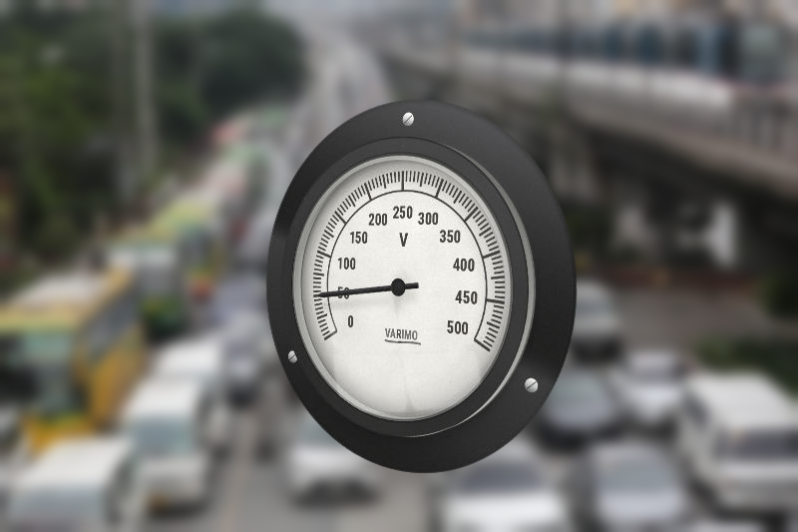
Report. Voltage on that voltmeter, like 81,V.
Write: 50,V
